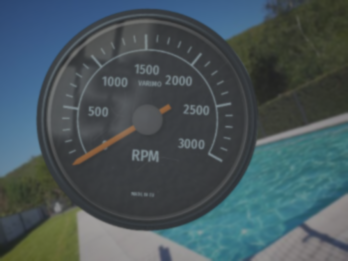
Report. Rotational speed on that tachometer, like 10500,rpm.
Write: 0,rpm
